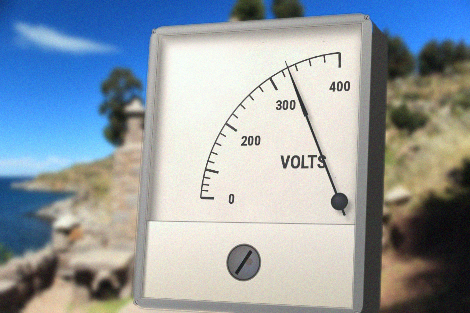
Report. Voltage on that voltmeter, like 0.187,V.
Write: 330,V
